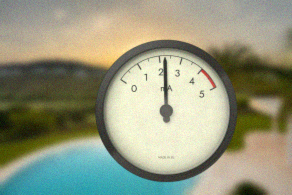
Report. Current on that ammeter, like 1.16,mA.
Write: 2.25,mA
